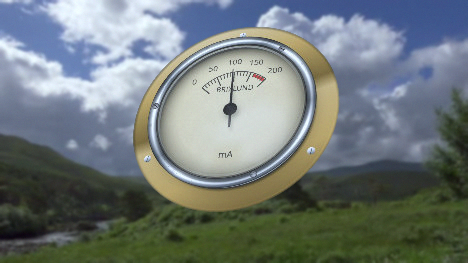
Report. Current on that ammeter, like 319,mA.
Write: 100,mA
